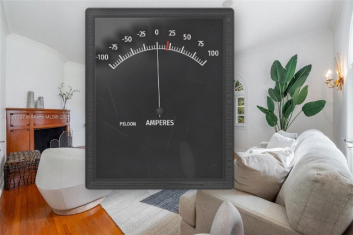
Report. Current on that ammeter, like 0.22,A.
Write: 0,A
